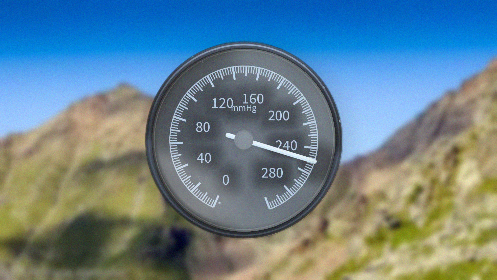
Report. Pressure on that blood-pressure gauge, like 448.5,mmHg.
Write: 250,mmHg
